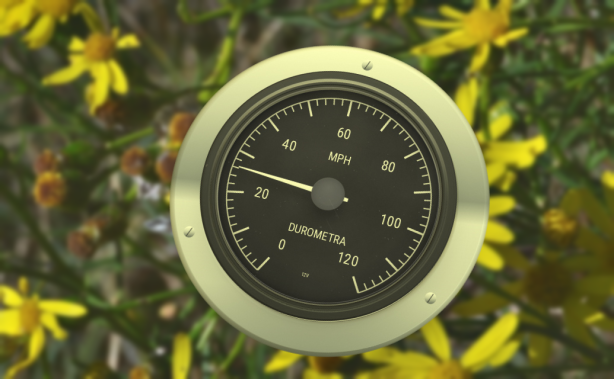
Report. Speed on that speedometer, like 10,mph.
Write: 26,mph
